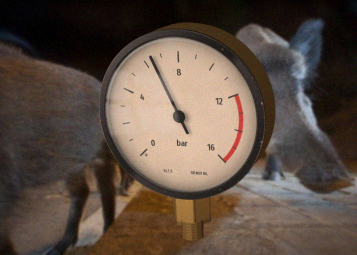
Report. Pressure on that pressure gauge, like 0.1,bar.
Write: 6.5,bar
